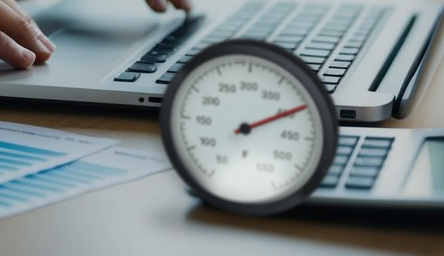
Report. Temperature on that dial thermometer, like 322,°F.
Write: 400,°F
